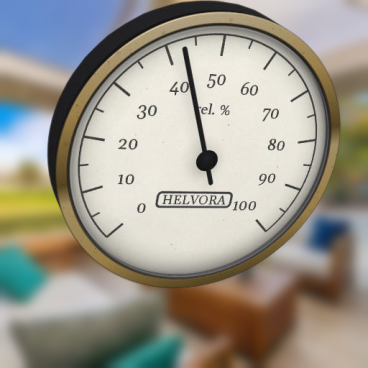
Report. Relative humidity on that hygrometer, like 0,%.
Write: 42.5,%
